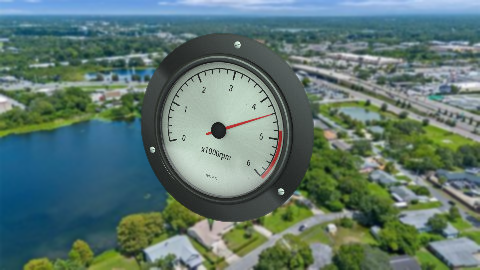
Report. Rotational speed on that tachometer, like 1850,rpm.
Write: 4400,rpm
